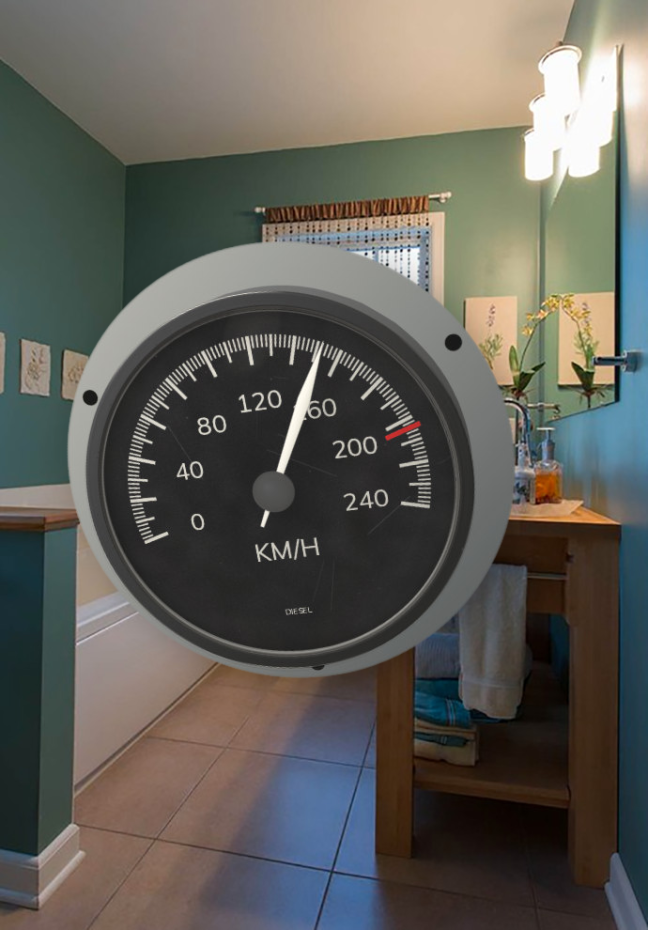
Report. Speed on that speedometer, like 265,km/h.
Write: 152,km/h
